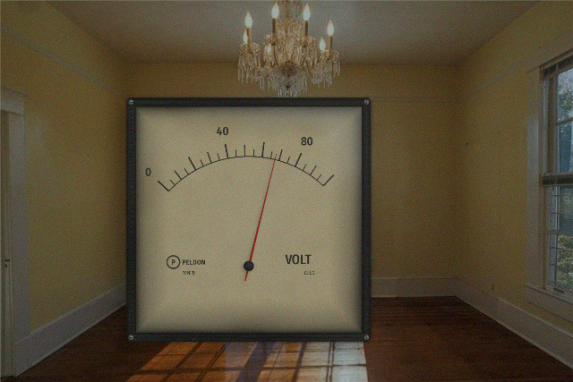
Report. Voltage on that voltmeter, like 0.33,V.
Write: 67.5,V
